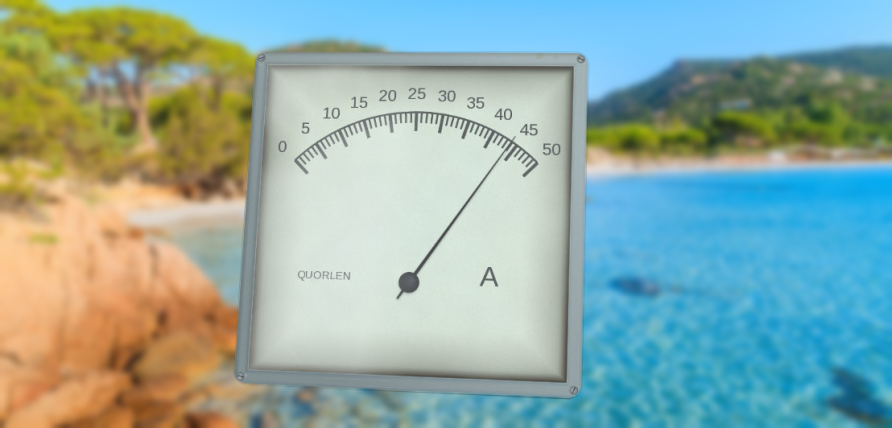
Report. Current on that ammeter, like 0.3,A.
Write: 44,A
